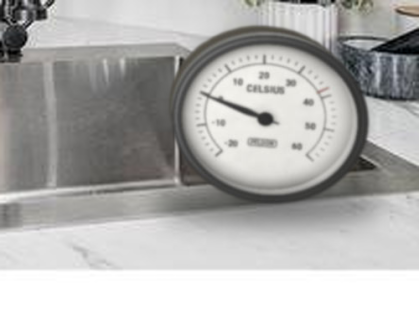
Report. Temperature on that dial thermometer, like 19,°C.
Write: 0,°C
